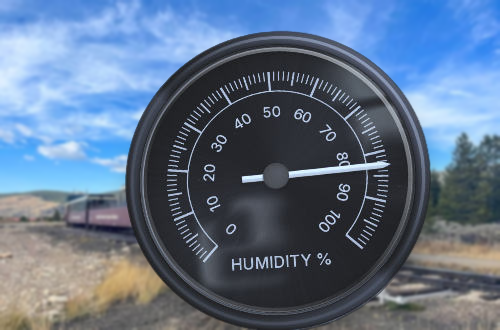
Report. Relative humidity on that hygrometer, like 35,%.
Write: 83,%
